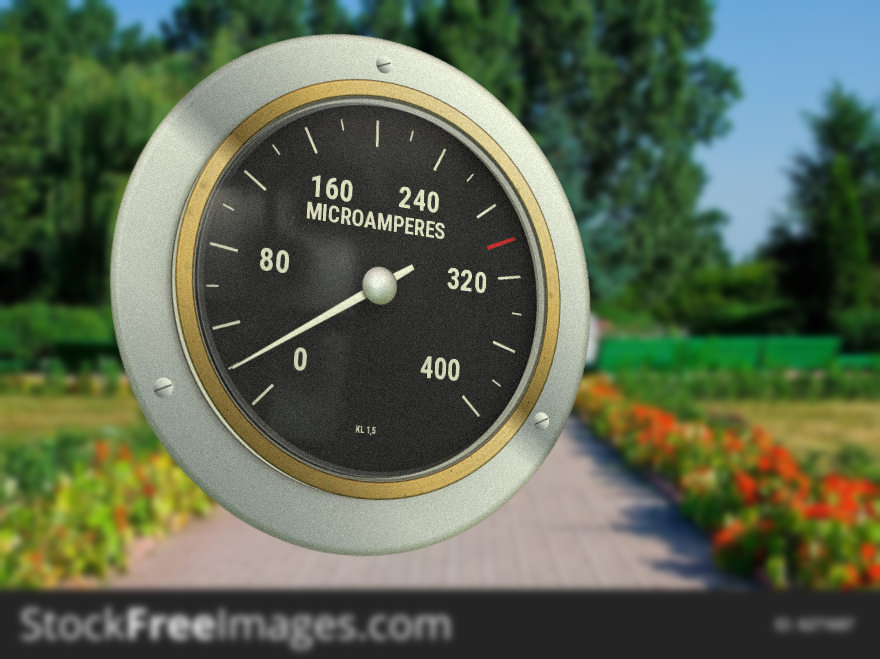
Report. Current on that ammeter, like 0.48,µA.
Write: 20,µA
